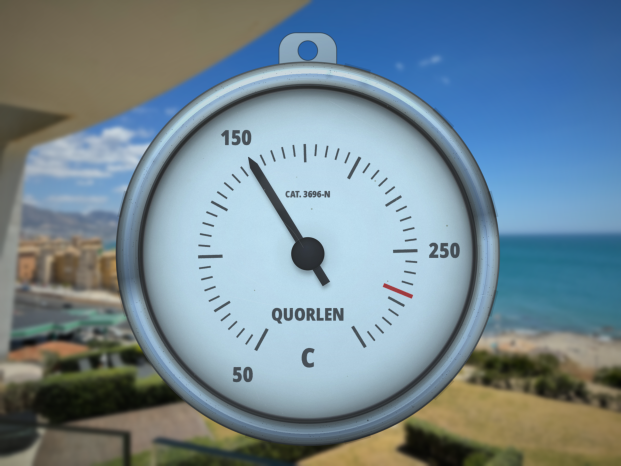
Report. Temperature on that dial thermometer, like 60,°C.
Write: 150,°C
